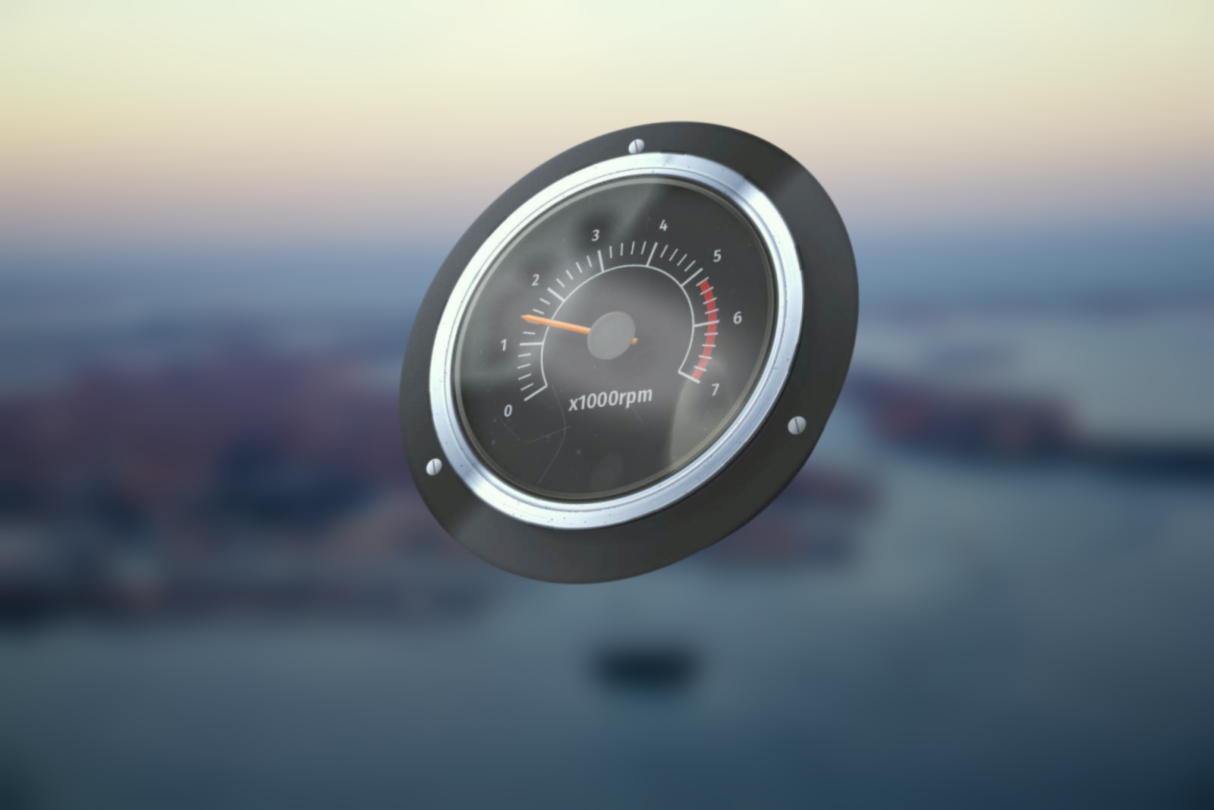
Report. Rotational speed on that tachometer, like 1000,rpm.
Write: 1400,rpm
